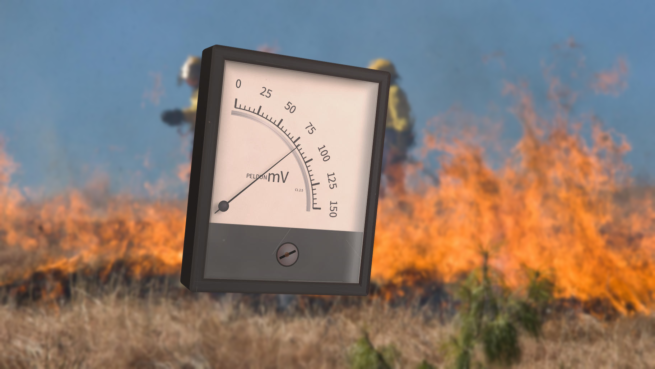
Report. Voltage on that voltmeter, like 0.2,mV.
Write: 80,mV
